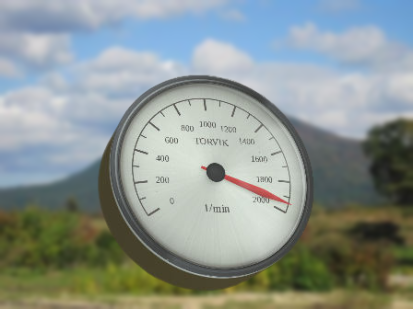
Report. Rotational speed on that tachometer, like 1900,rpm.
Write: 1950,rpm
